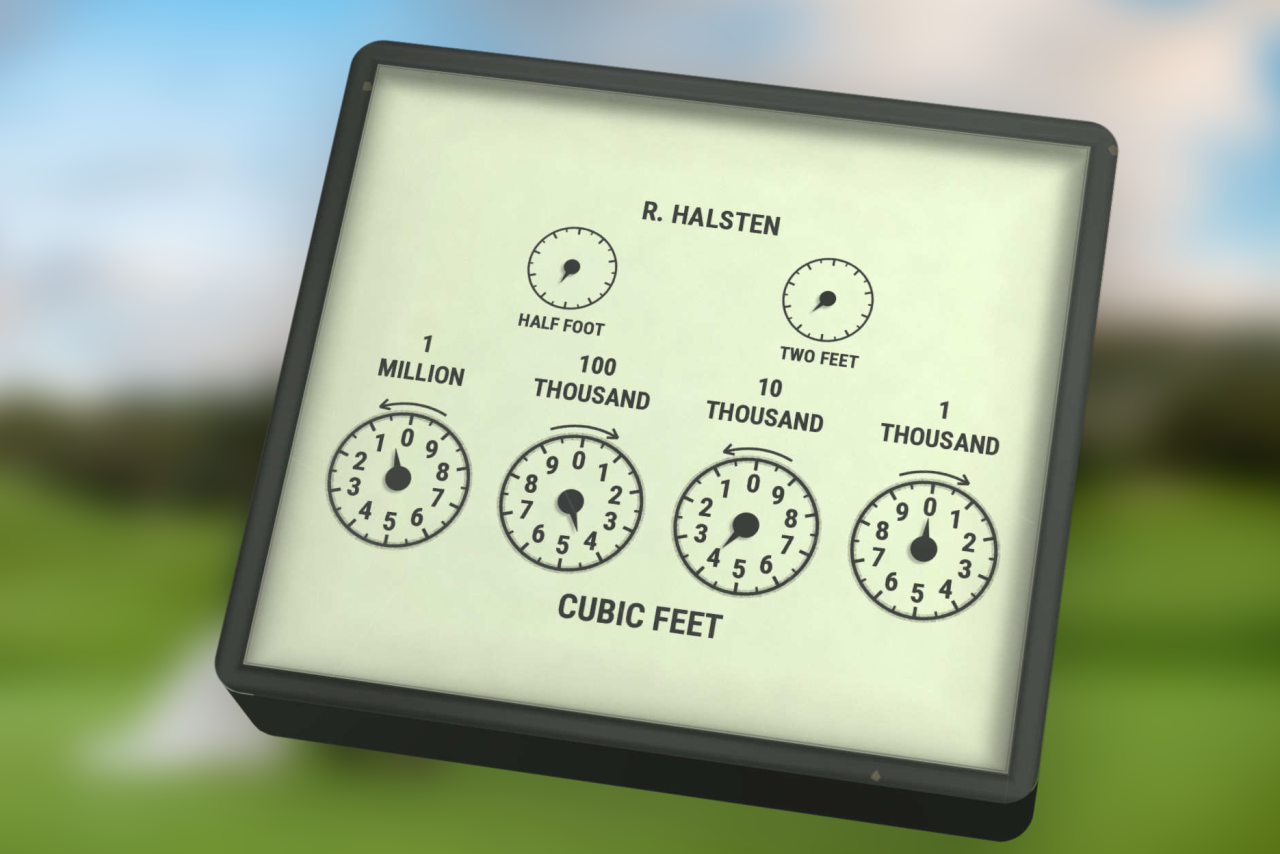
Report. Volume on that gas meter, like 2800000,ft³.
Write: 44000,ft³
